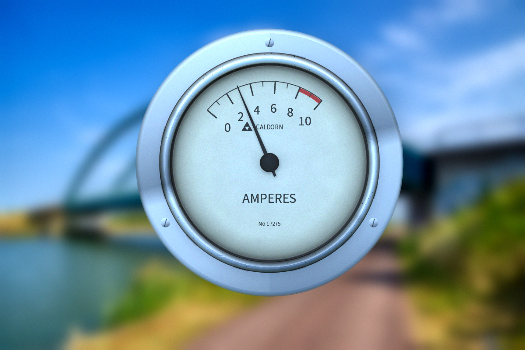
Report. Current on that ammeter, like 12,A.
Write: 3,A
